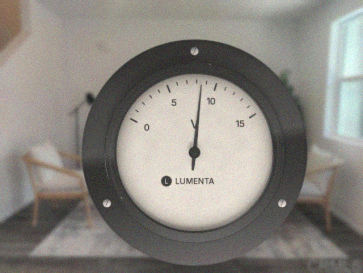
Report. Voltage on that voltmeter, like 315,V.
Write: 8.5,V
